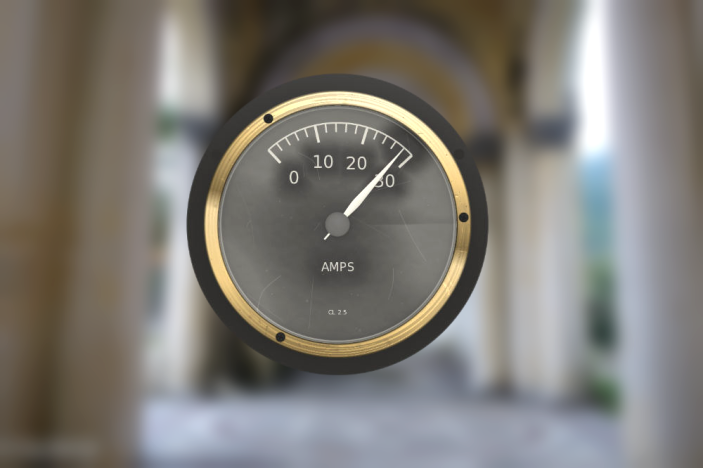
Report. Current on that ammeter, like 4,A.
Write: 28,A
